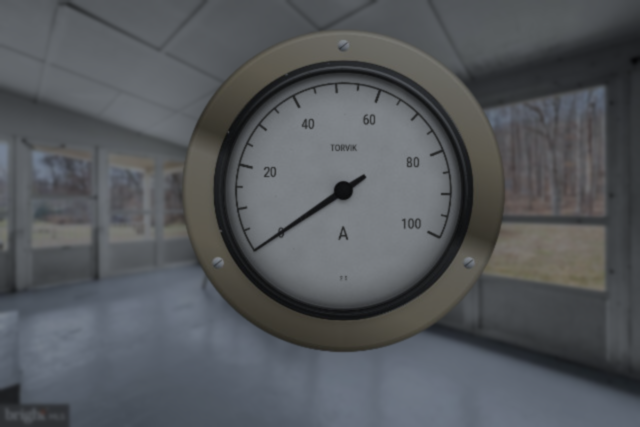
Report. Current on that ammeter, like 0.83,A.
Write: 0,A
